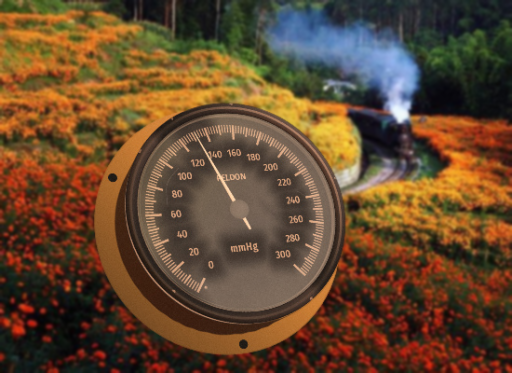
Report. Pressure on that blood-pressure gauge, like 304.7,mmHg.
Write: 130,mmHg
